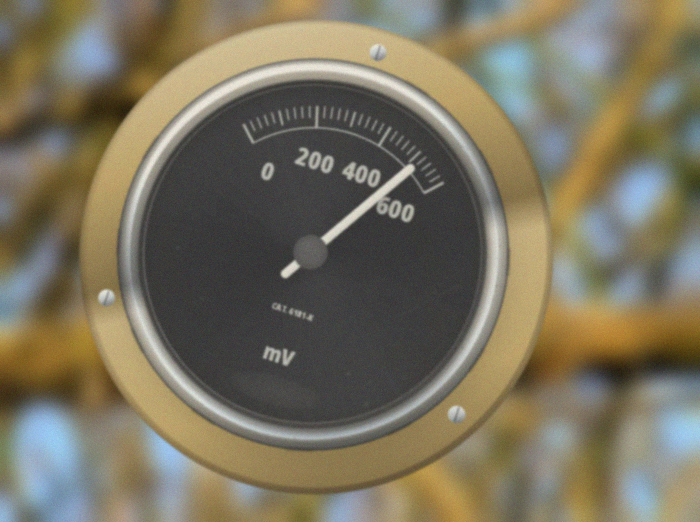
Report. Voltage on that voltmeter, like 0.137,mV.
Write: 520,mV
